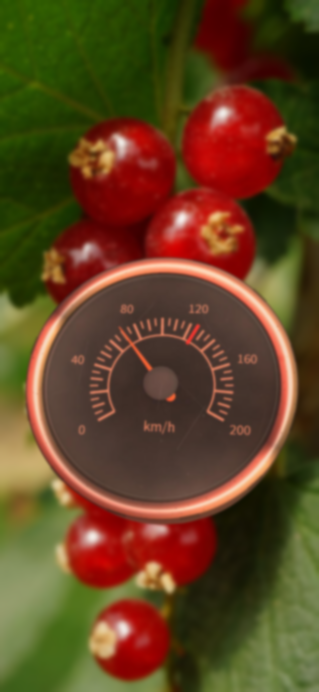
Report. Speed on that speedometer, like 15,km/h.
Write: 70,km/h
